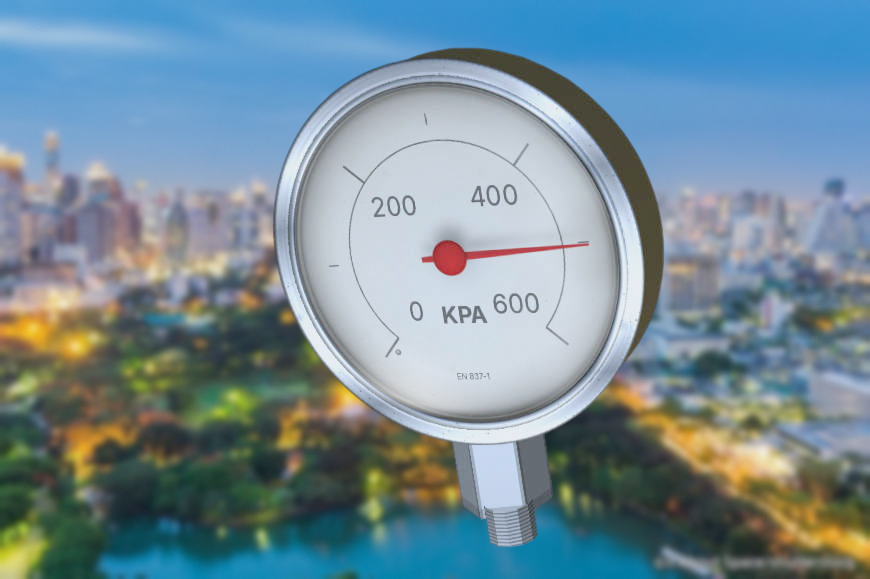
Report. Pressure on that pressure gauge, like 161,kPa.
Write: 500,kPa
